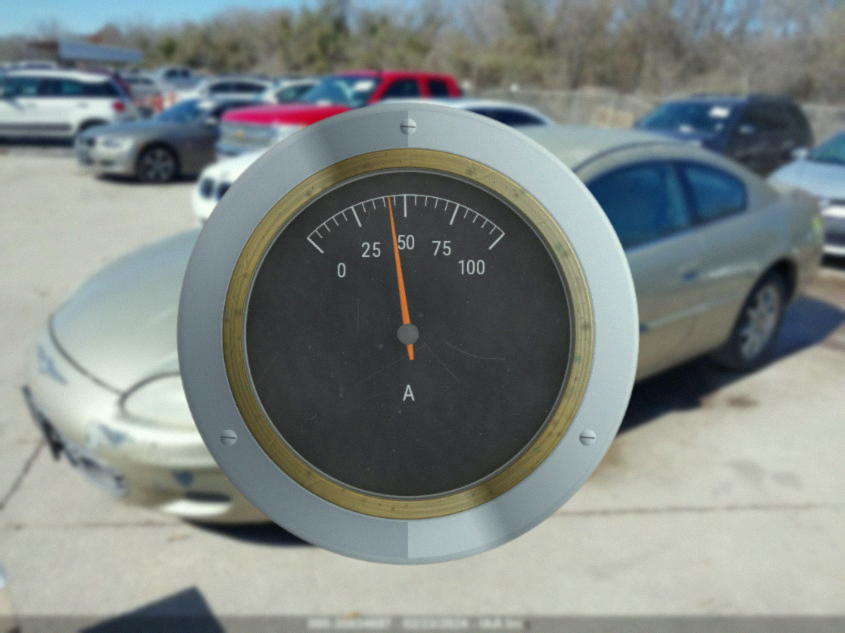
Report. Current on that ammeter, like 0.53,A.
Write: 42.5,A
